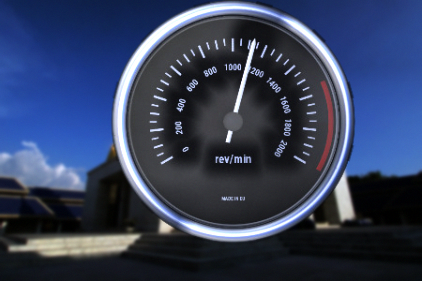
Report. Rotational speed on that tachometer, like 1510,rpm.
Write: 1125,rpm
